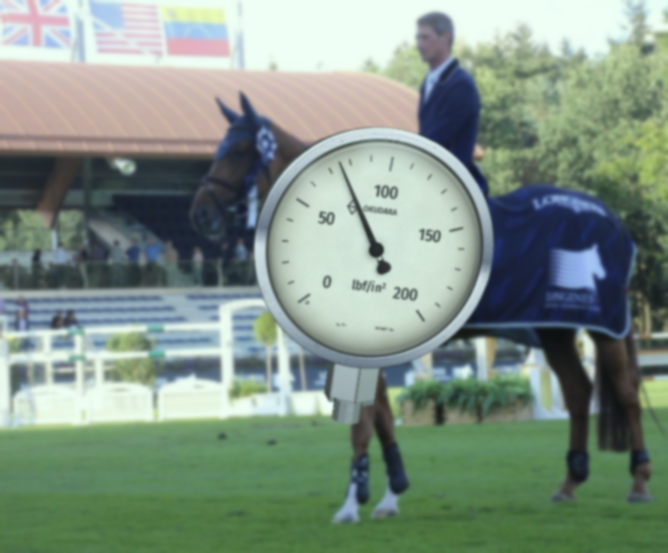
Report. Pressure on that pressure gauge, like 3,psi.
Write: 75,psi
